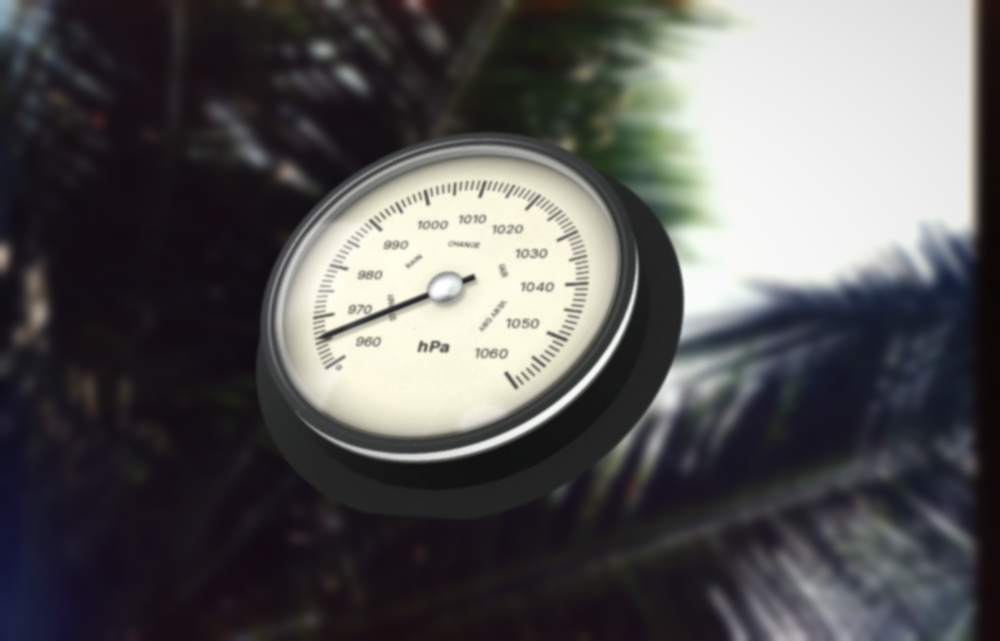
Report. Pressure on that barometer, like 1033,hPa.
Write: 965,hPa
